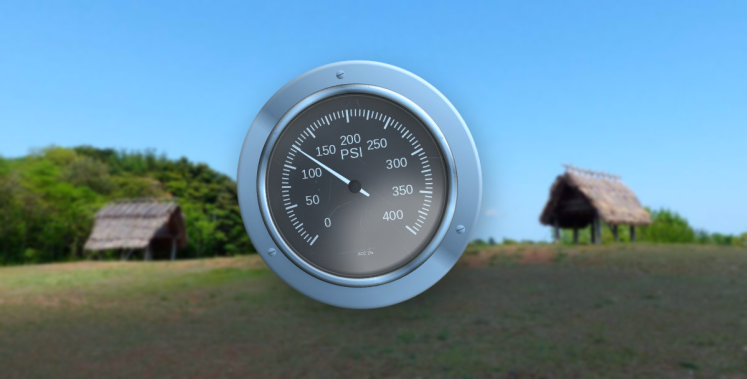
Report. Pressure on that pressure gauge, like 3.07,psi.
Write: 125,psi
